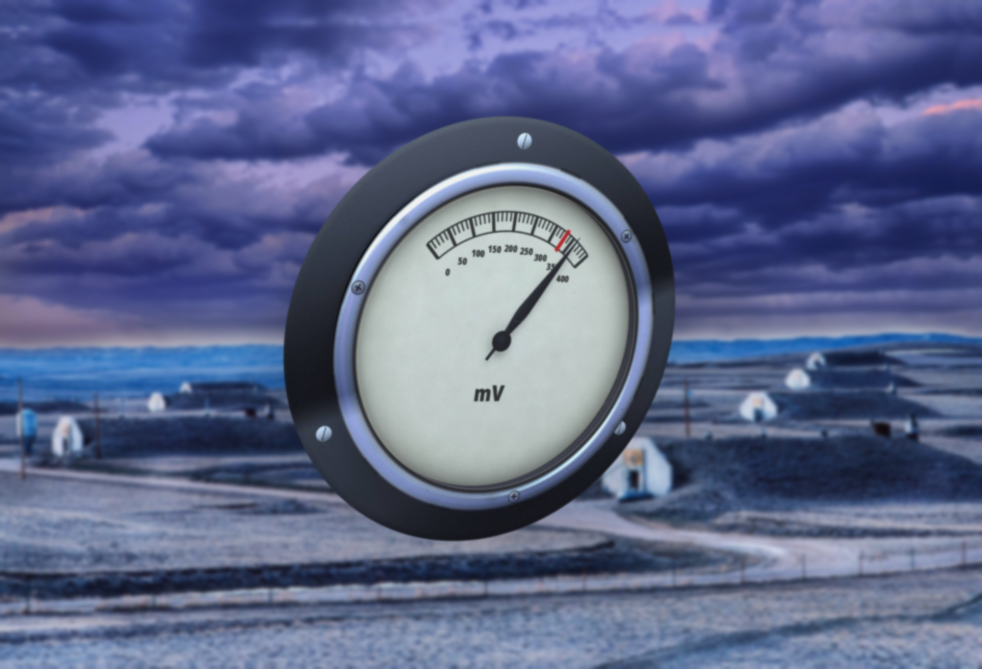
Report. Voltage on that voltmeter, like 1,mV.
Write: 350,mV
